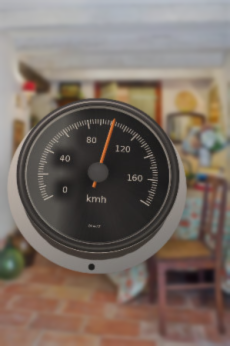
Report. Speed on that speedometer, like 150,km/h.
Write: 100,km/h
